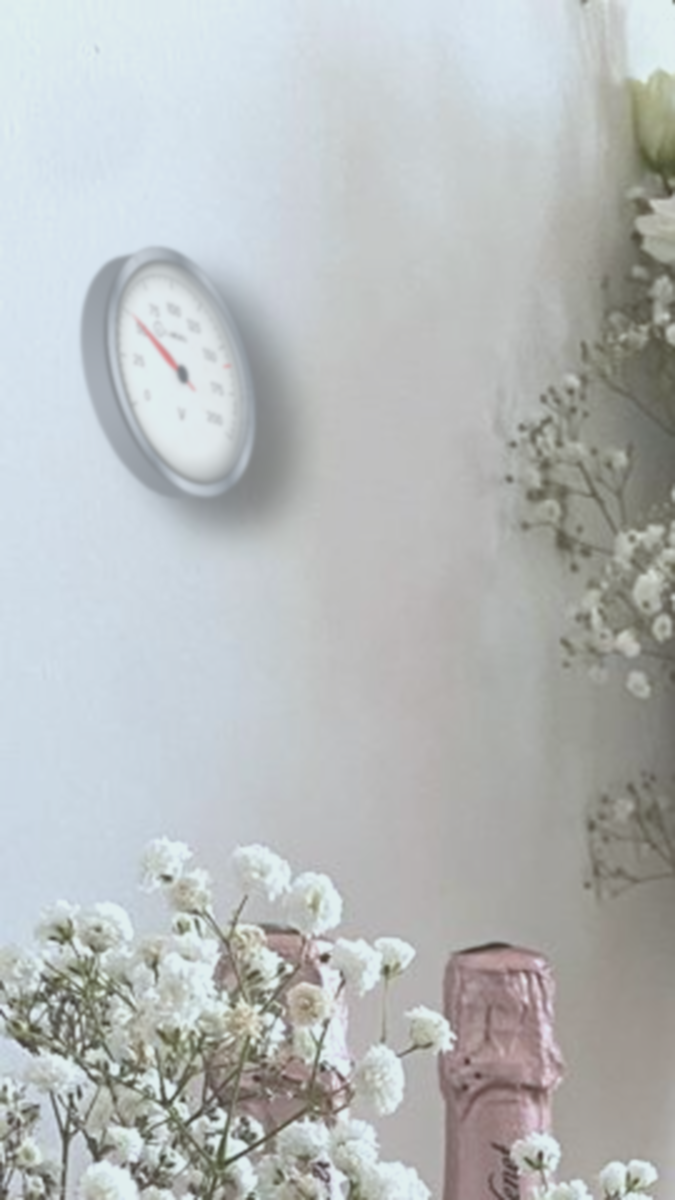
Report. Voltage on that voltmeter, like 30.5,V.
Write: 50,V
